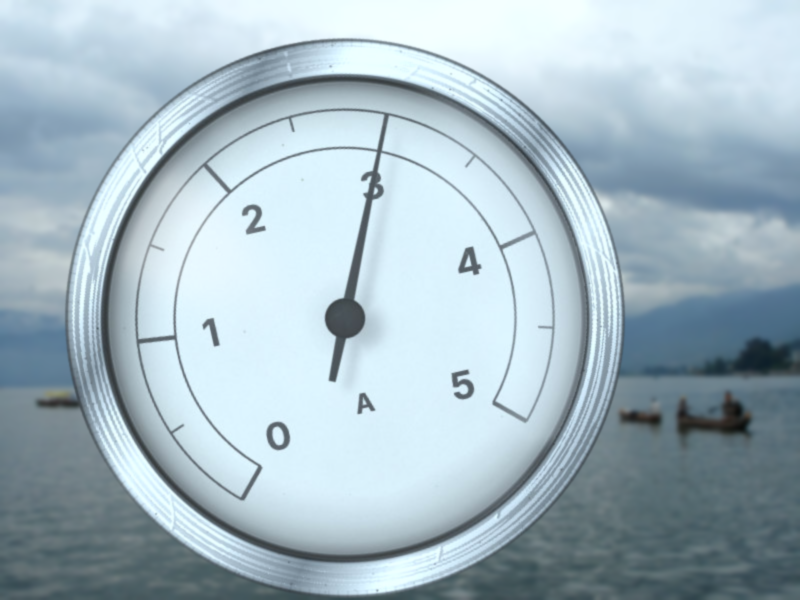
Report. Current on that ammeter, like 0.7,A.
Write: 3,A
